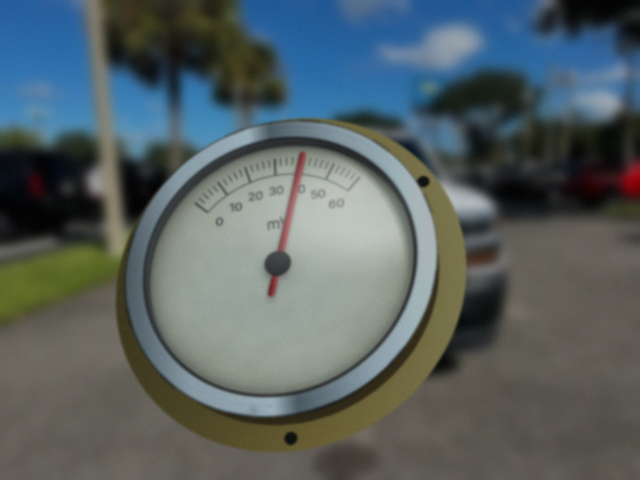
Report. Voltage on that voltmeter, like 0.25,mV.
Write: 40,mV
